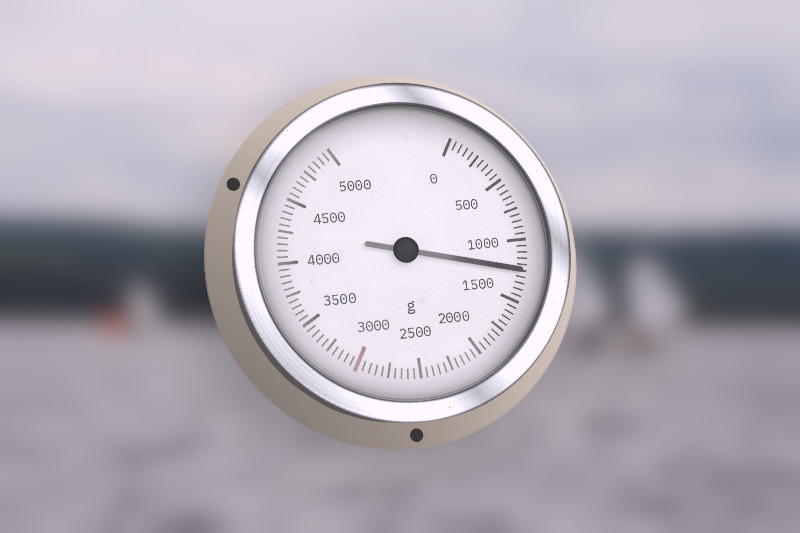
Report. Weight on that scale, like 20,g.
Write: 1250,g
